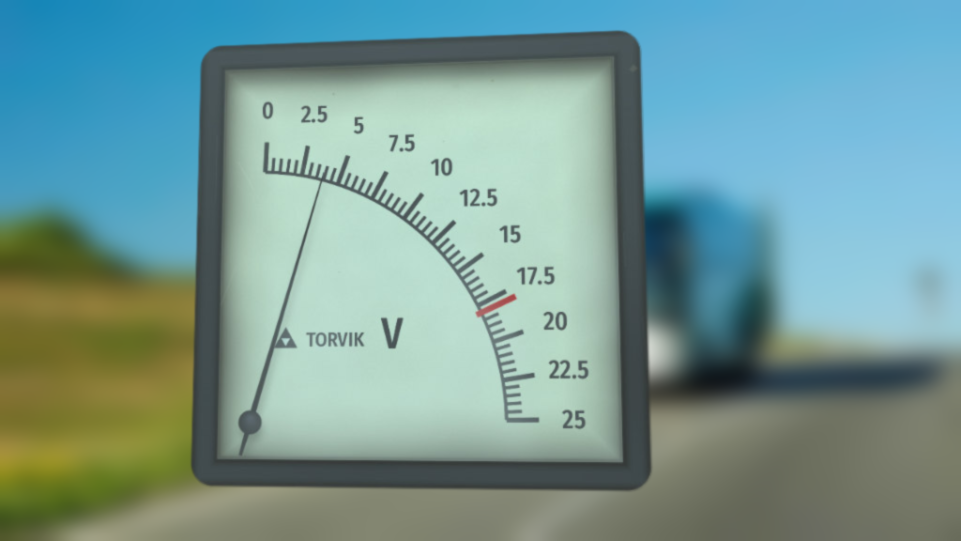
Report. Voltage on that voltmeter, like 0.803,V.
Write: 4,V
